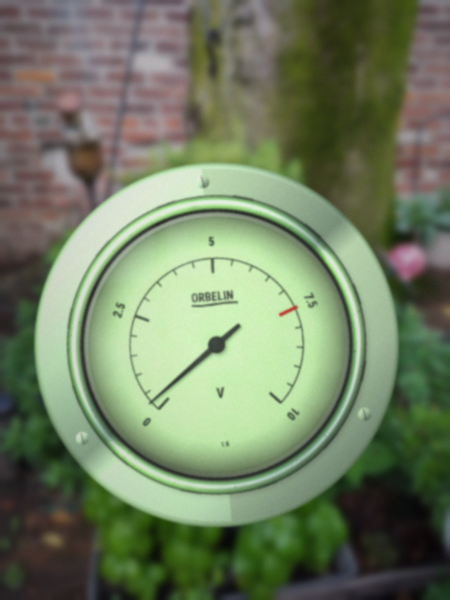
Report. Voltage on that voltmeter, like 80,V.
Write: 0.25,V
